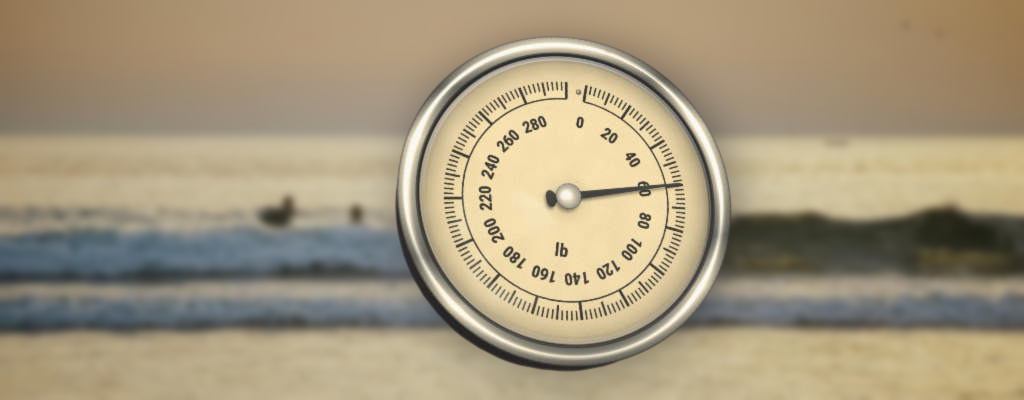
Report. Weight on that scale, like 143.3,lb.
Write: 60,lb
